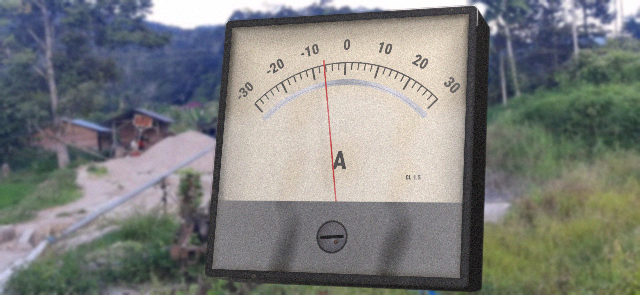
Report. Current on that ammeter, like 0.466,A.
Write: -6,A
